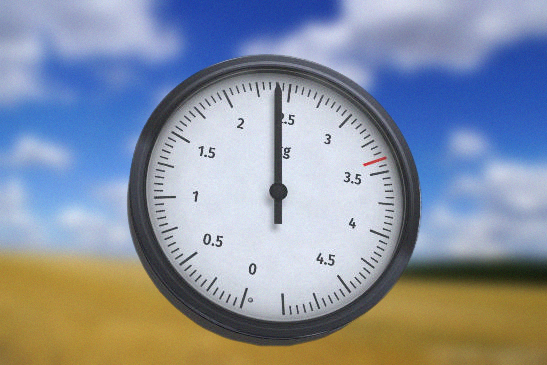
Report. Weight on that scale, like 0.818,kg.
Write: 2.4,kg
